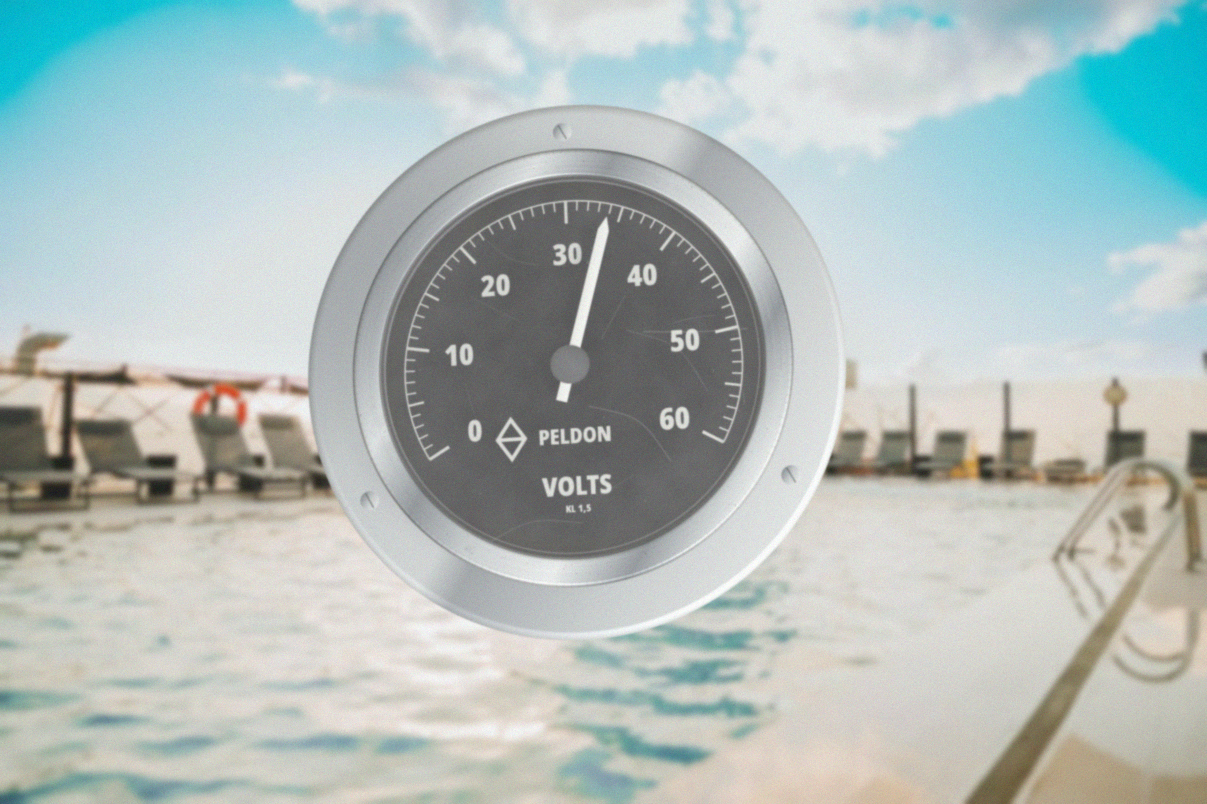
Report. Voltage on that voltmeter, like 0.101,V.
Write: 34,V
